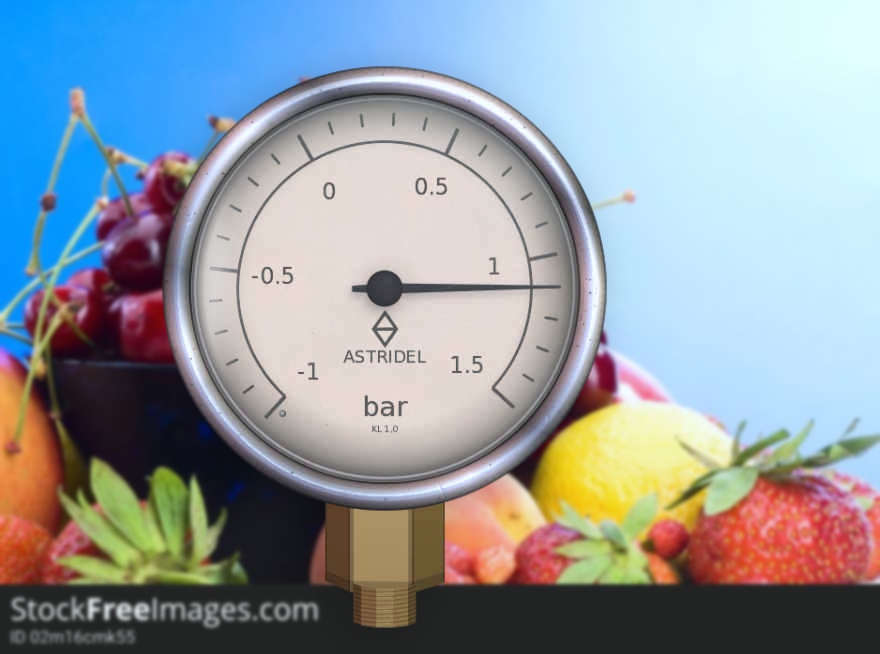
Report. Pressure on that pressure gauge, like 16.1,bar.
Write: 1.1,bar
